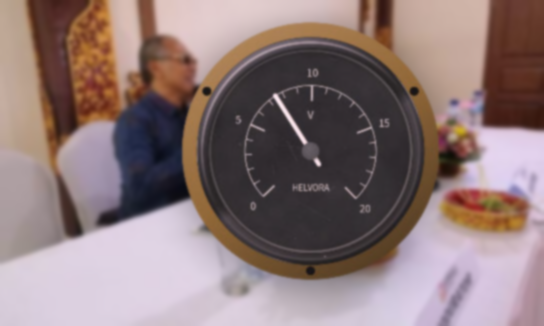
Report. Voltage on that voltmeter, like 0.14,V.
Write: 7.5,V
